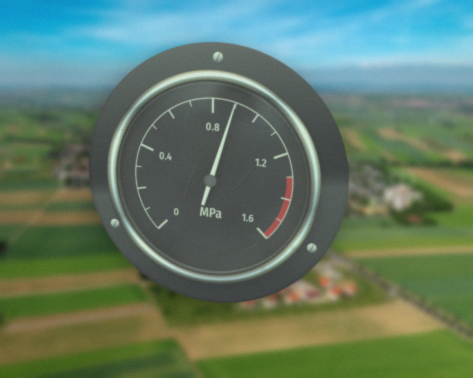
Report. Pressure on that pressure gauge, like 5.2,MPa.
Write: 0.9,MPa
